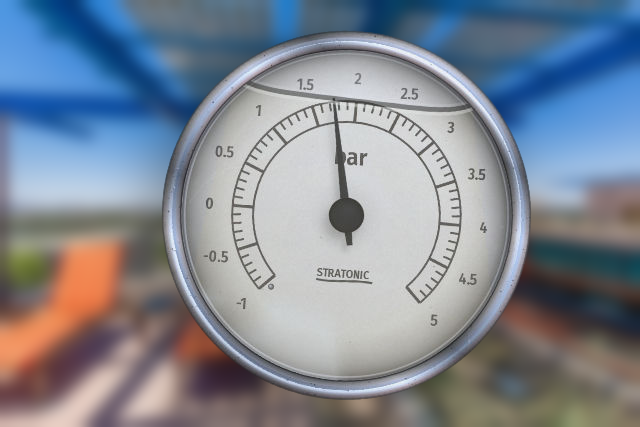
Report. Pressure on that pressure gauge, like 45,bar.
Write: 1.75,bar
